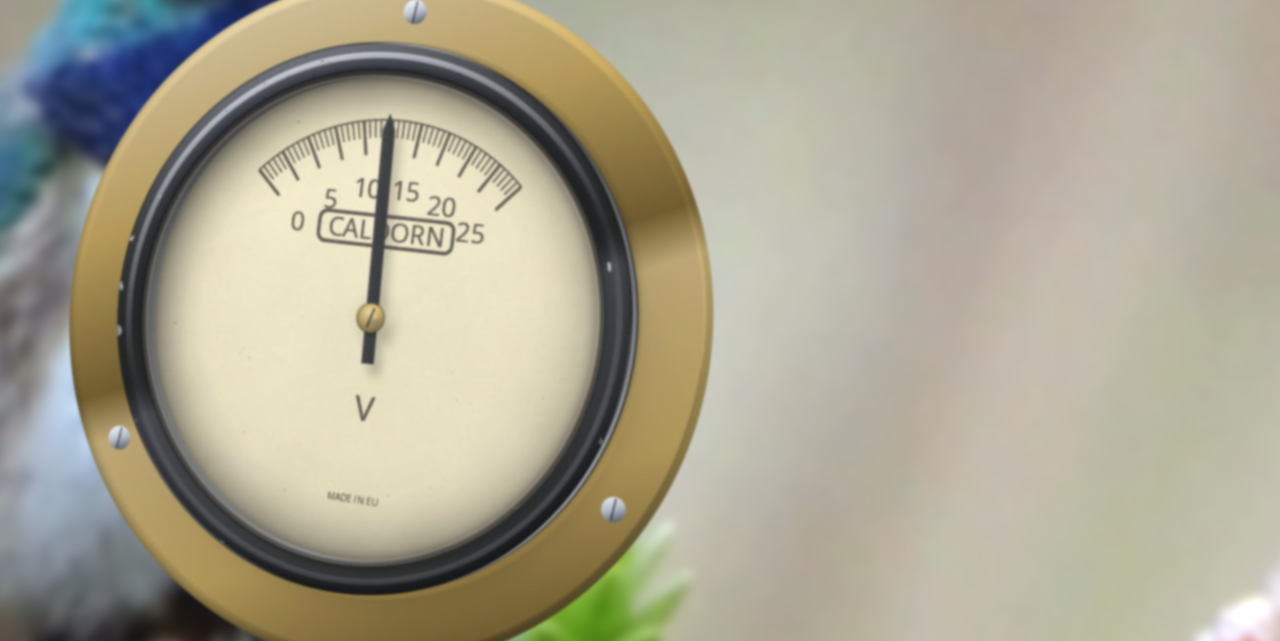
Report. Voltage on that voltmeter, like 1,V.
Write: 12.5,V
